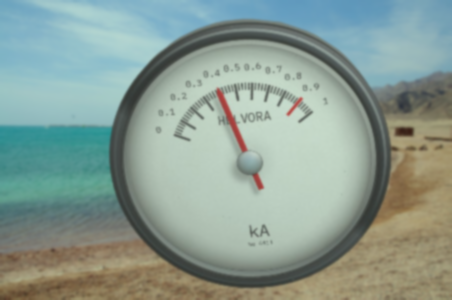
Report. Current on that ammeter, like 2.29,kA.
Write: 0.4,kA
